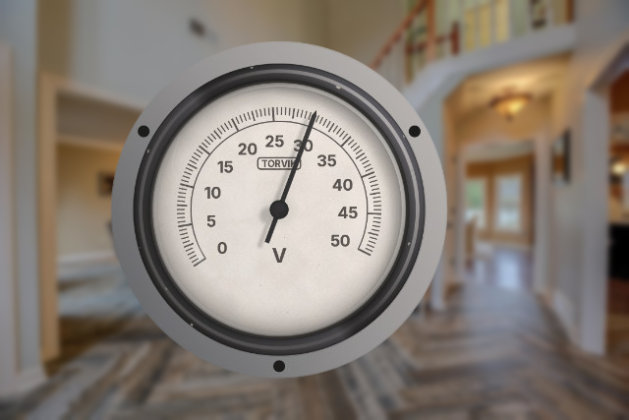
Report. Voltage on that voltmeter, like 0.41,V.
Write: 30,V
